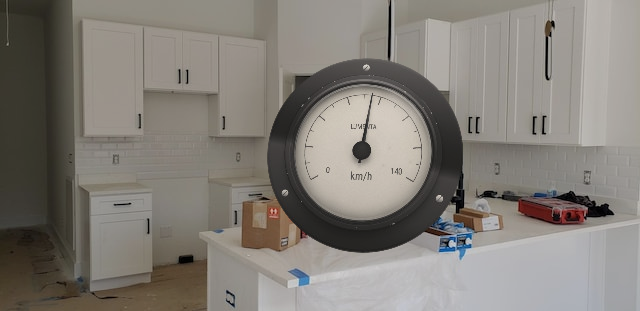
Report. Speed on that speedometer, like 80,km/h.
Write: 75,km/h
